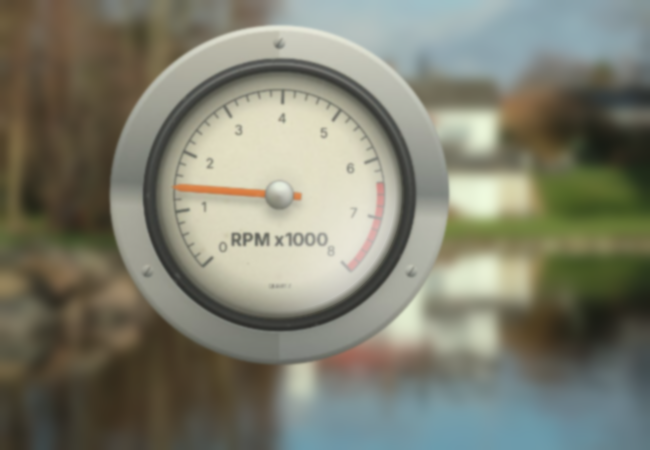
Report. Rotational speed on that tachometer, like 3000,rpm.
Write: 1400,rpm
